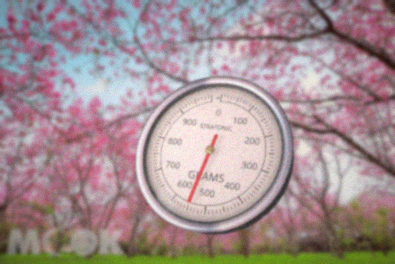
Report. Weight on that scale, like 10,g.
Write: 550,g
